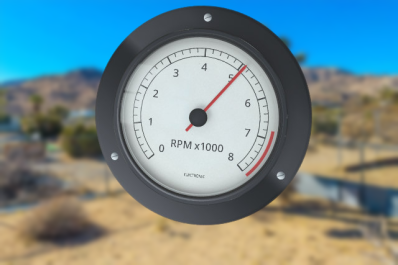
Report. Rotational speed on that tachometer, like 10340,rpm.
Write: 5100,rpm
